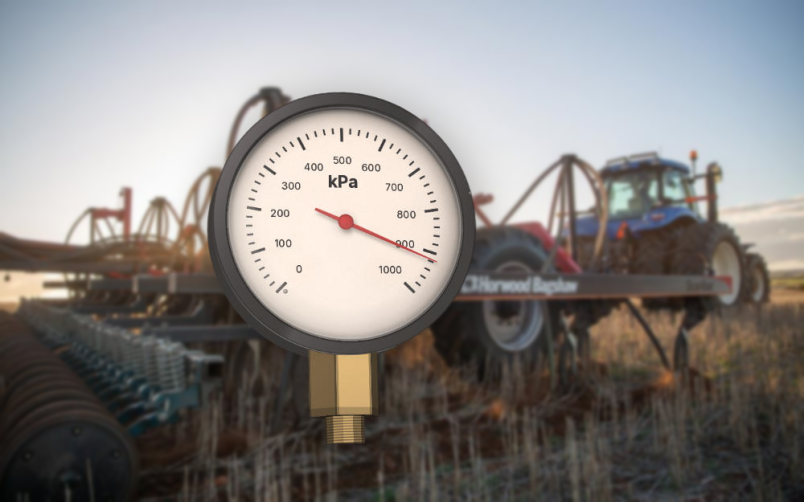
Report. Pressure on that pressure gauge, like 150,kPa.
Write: 920,kPa
